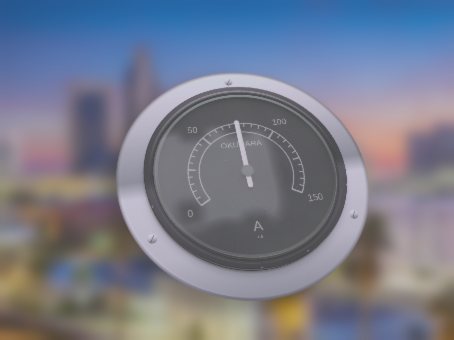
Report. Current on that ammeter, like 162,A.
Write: 75,A
